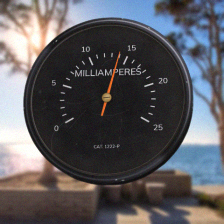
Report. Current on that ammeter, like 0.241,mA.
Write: 14,mA
